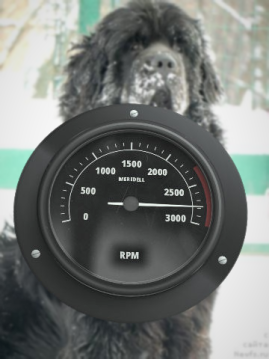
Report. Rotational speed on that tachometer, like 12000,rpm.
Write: 2800,rpm
